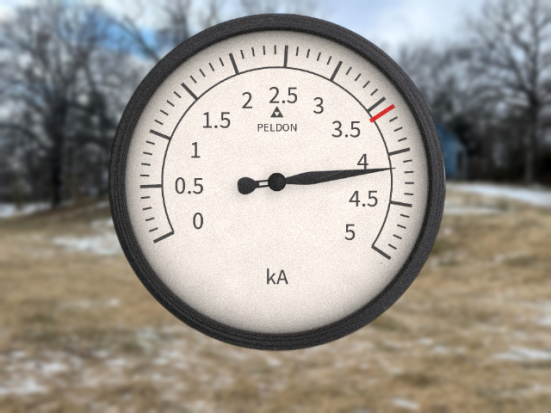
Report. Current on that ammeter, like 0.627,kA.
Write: 4.15,kA
